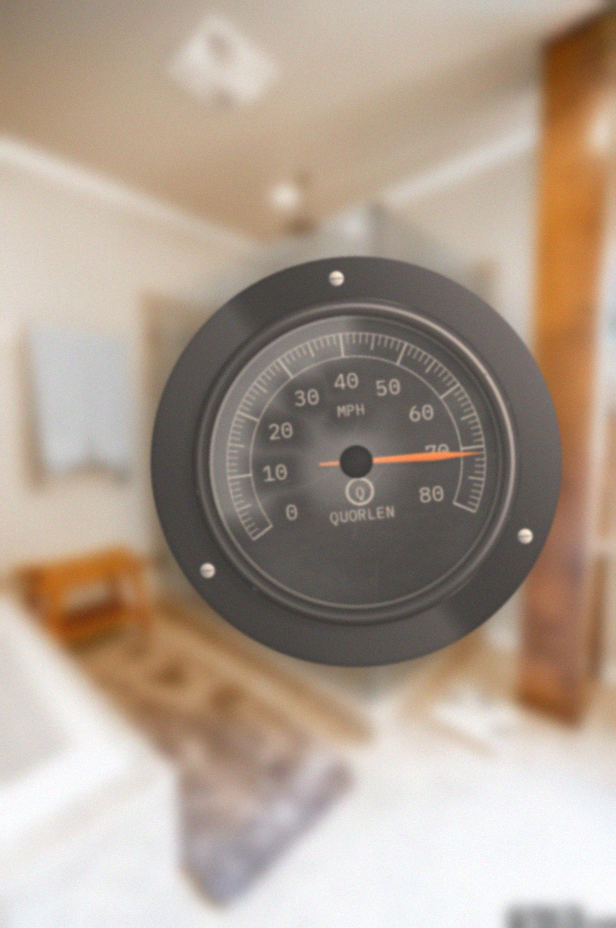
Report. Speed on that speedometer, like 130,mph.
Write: 71,mph
